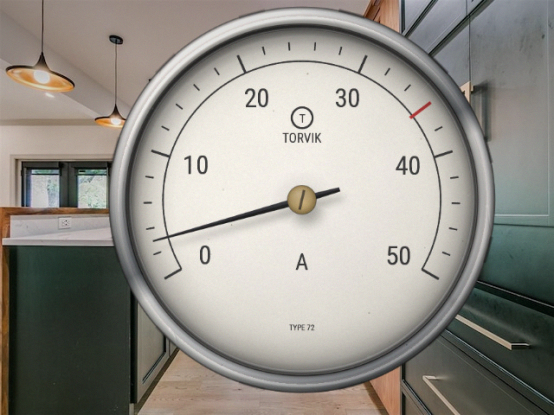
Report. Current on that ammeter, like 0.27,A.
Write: 3,A
